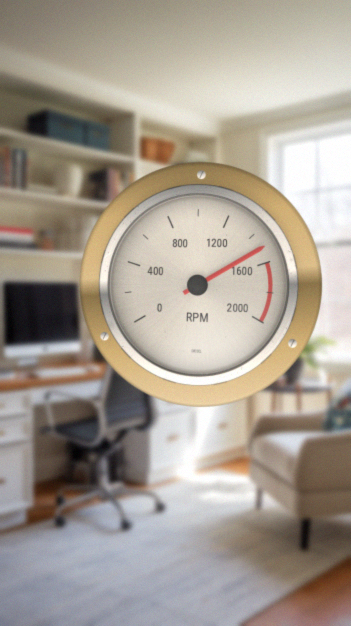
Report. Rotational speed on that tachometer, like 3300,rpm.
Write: 1500,rpm
